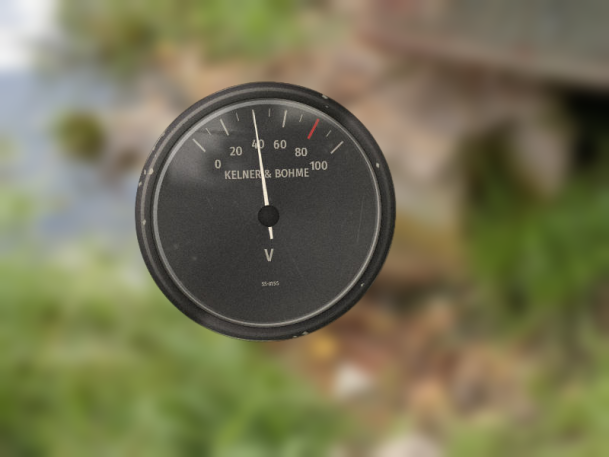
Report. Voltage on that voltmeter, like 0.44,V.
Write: 40,V
